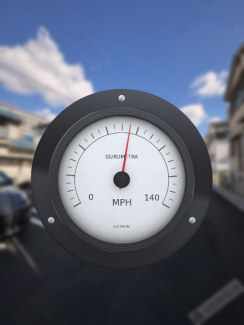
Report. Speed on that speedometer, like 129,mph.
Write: 75,mph
